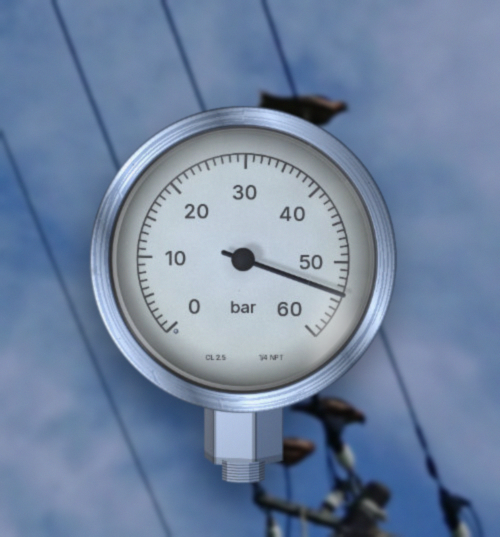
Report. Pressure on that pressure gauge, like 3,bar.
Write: 54,bar
